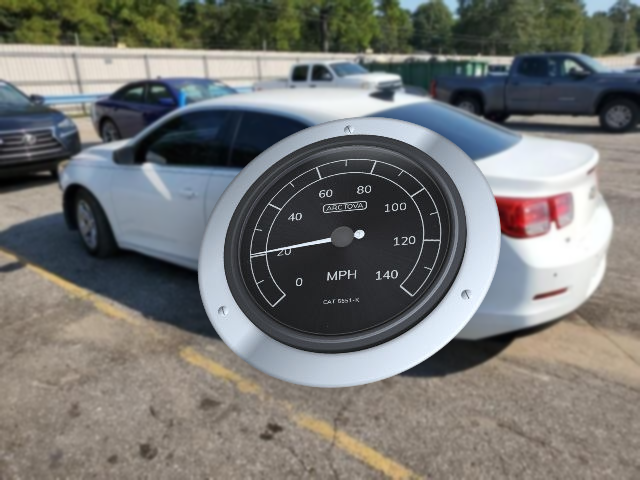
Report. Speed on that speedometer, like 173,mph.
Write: 20,mph
